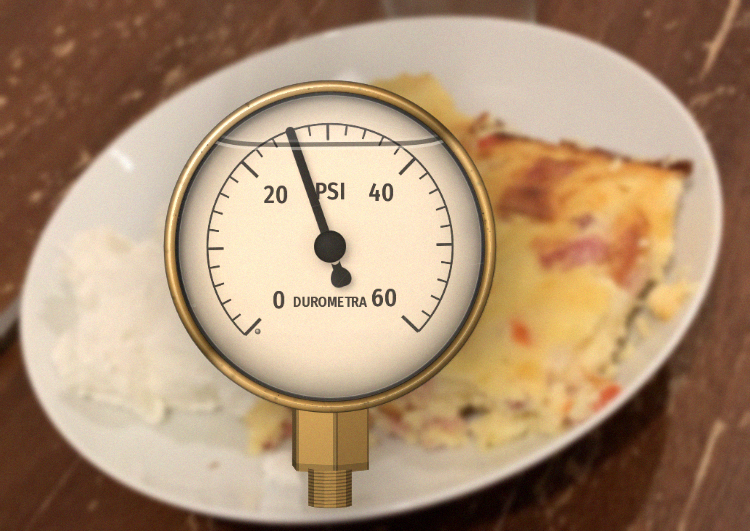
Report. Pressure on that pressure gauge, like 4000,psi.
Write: 26,psi
